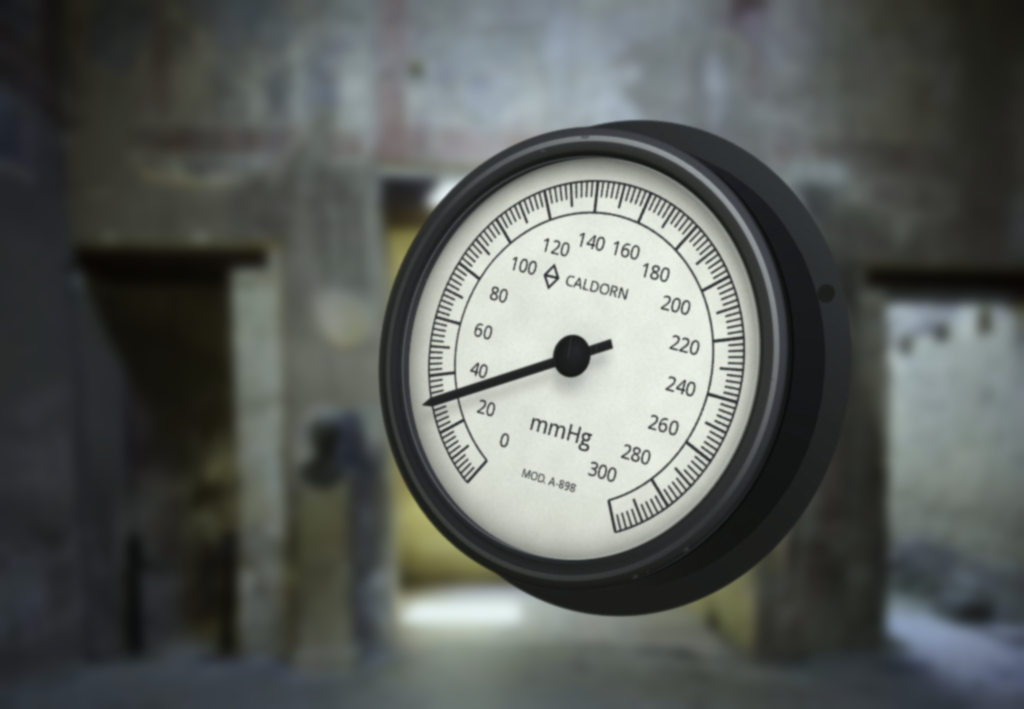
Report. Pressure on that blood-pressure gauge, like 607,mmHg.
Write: 30,mmHg
